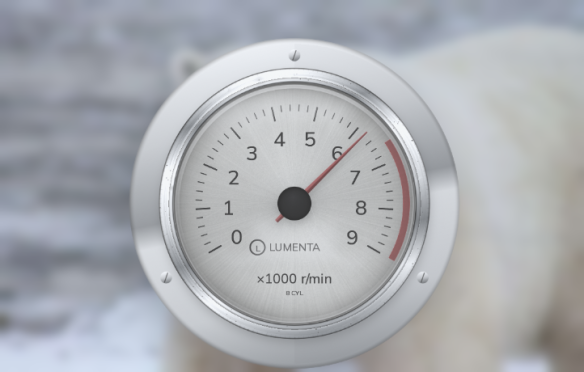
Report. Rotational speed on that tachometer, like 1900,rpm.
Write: 6200,rpm
